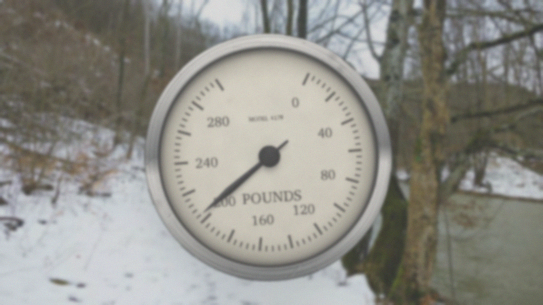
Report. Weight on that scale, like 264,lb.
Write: 204,lb
